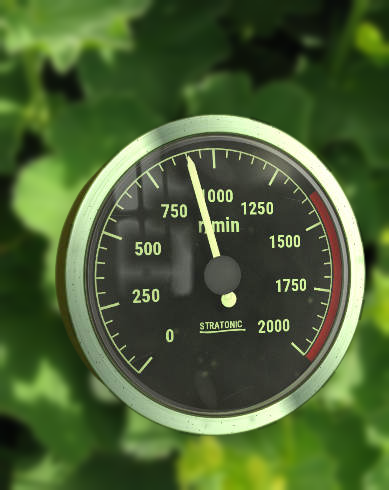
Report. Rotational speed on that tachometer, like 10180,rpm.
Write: 900,rpm
